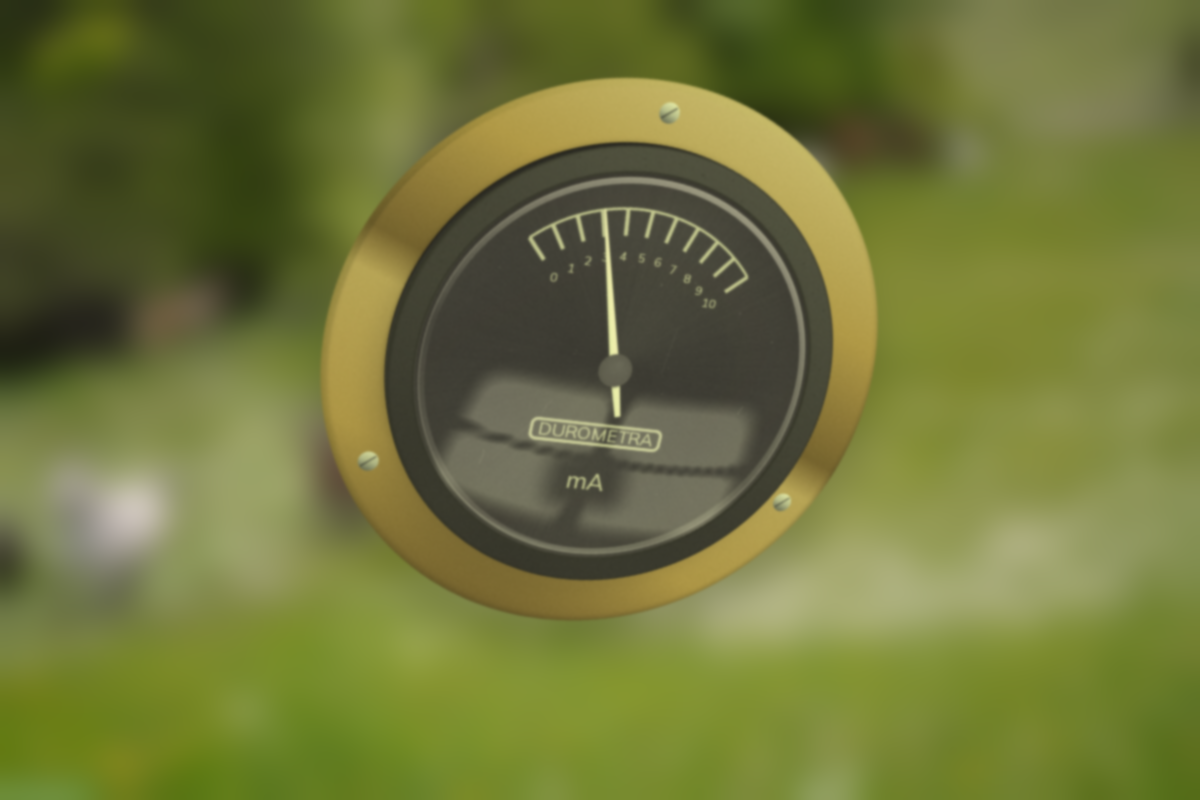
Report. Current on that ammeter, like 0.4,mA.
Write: 3,mA
